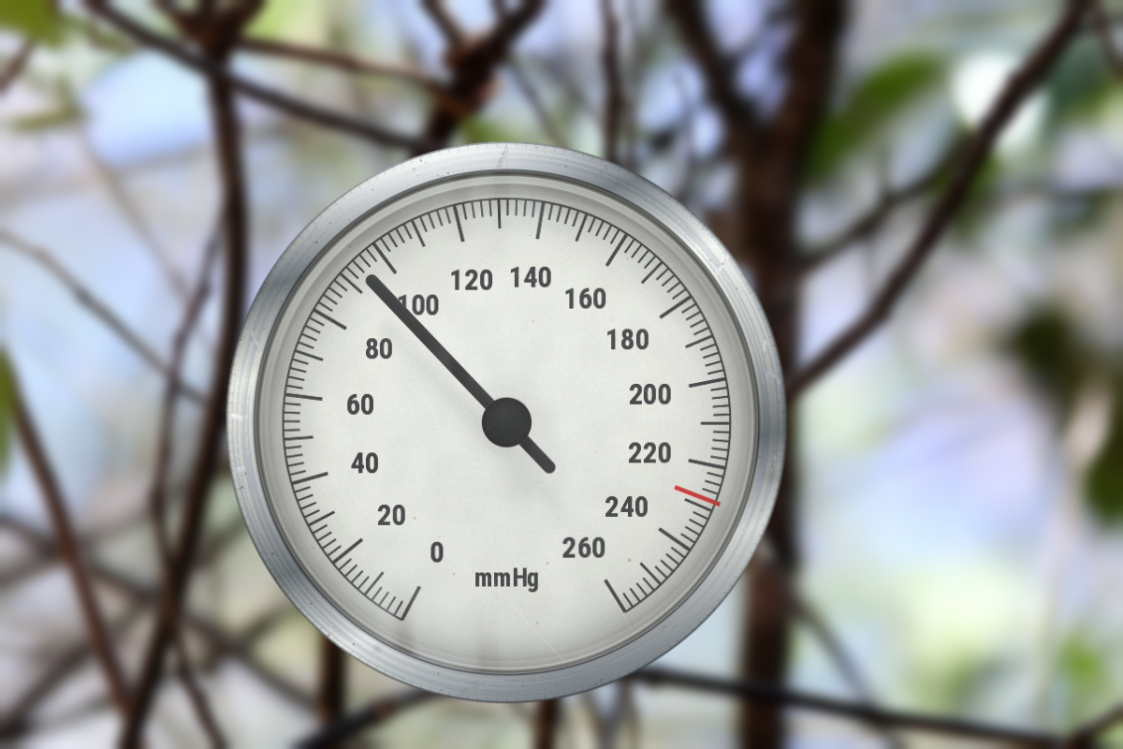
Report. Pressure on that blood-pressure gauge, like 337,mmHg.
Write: 94,mmHg
